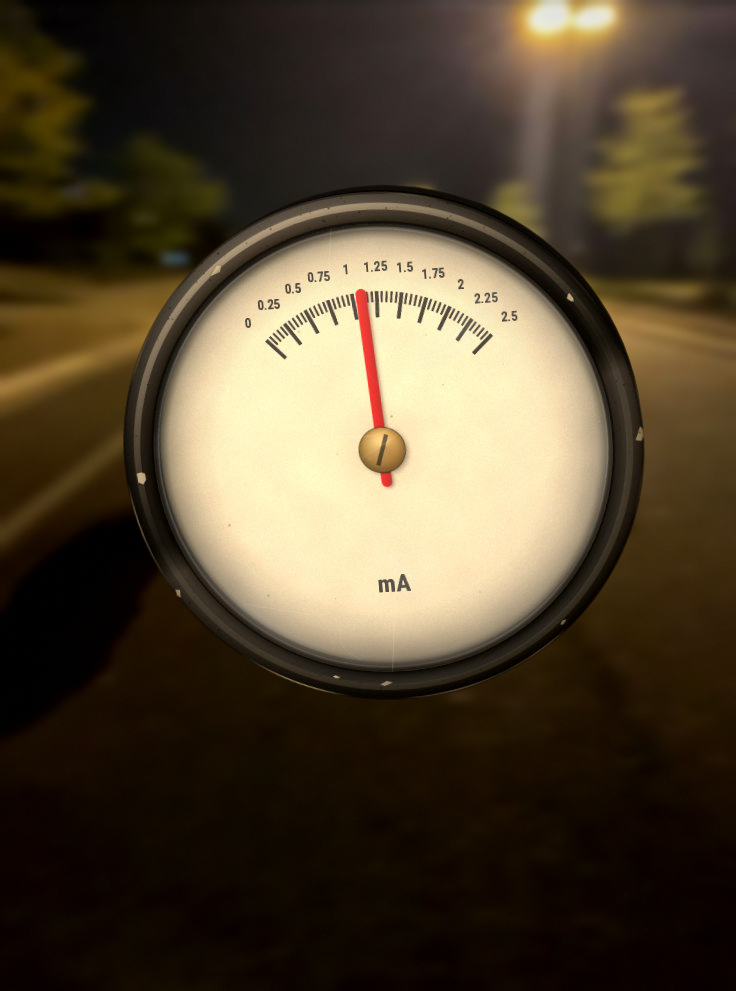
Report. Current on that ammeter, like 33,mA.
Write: 1.1,mA
